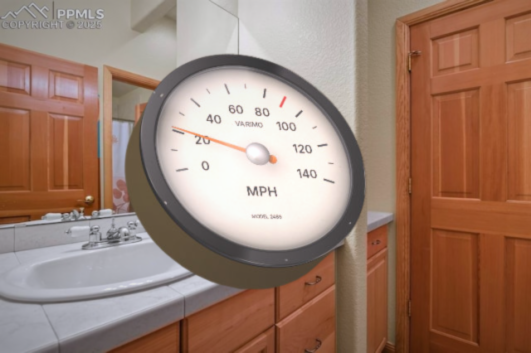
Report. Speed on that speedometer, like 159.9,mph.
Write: 20,mph
